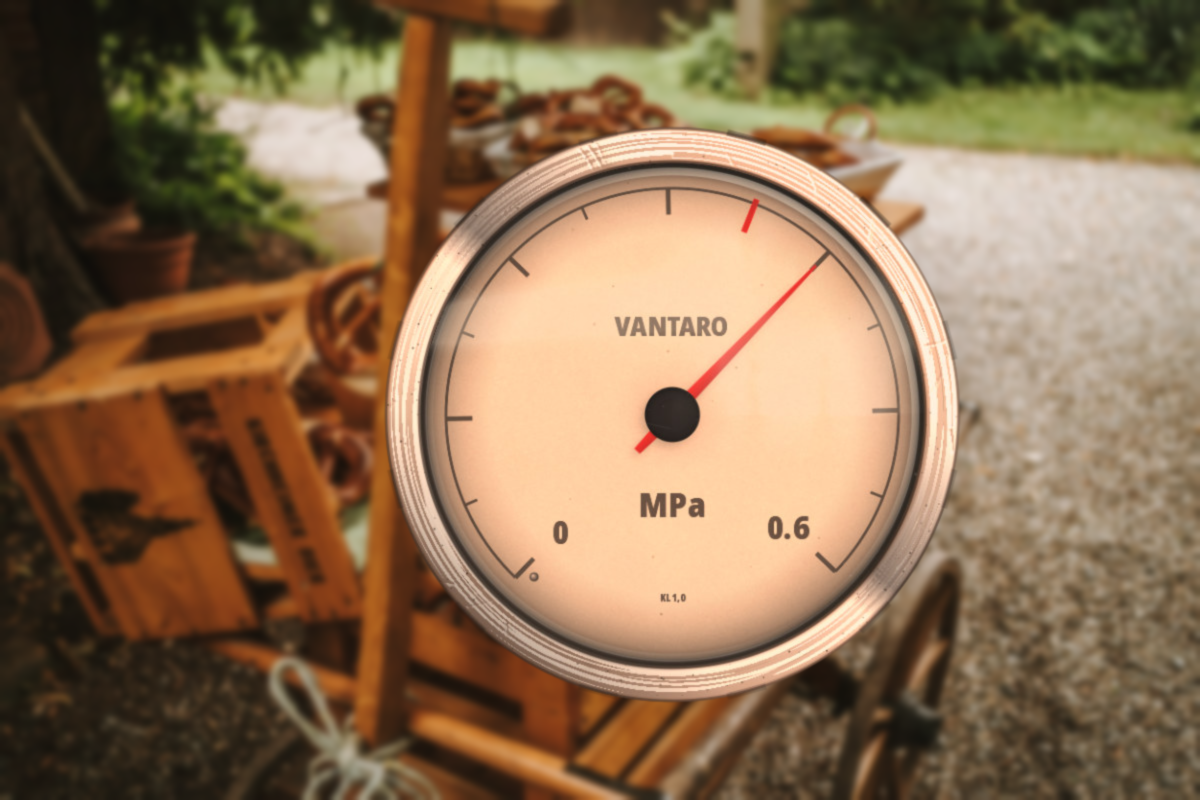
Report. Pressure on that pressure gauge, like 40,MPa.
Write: 0.4,MPa
